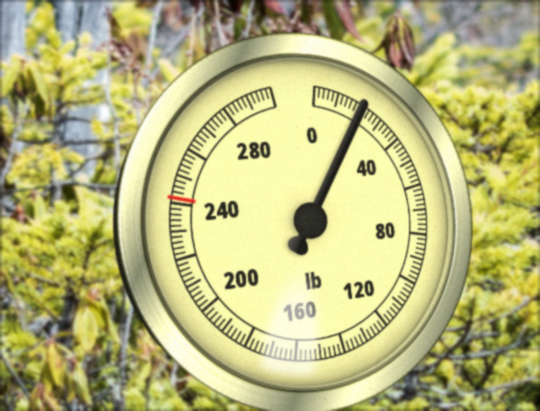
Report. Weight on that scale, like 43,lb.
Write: 20,lb
